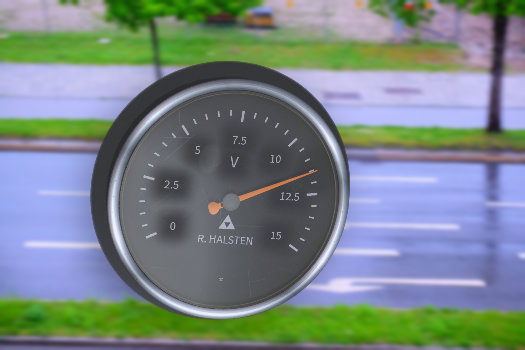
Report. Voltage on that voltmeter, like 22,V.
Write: 11.5,V
